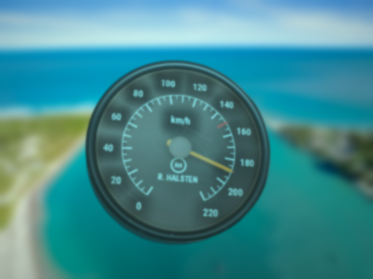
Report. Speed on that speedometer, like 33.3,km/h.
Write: 190,km/h
